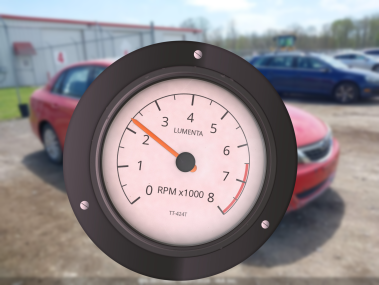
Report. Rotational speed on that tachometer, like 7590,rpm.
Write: 2250,rpm
